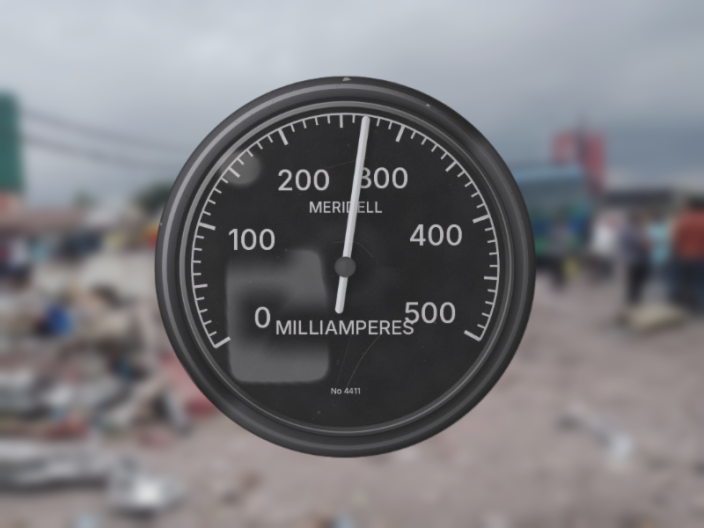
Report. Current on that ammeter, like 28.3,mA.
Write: 270,mA
